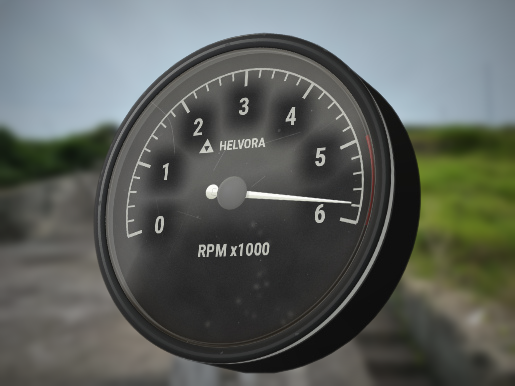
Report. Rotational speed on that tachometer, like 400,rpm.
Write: 5800,rpm
